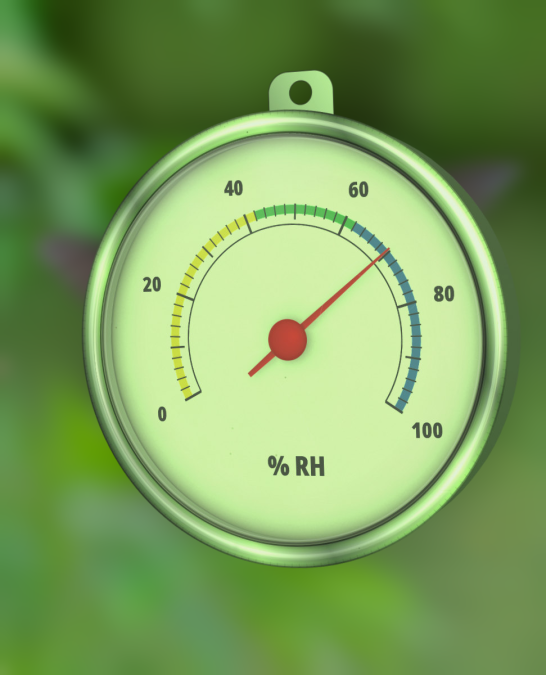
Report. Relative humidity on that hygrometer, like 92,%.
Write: 70,%
